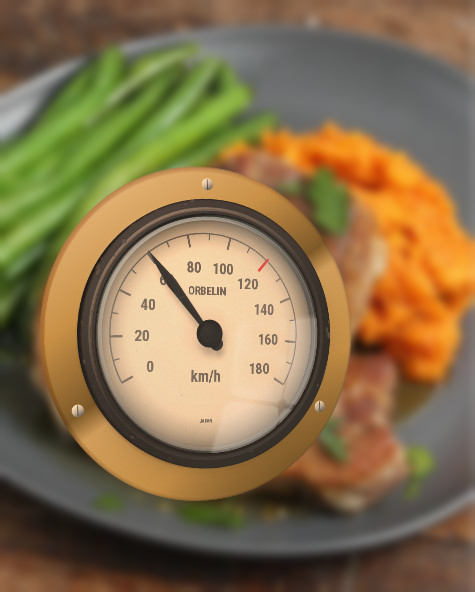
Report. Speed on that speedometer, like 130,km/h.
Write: 60,km/h
